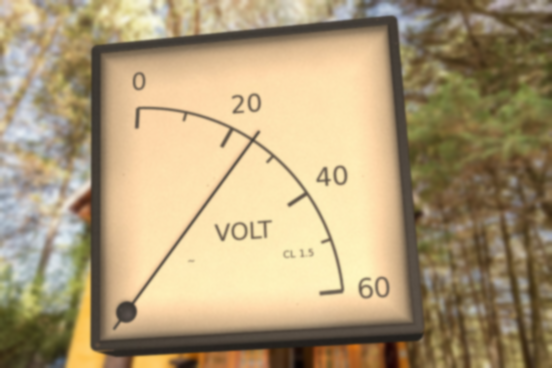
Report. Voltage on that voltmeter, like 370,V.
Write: 25,V
